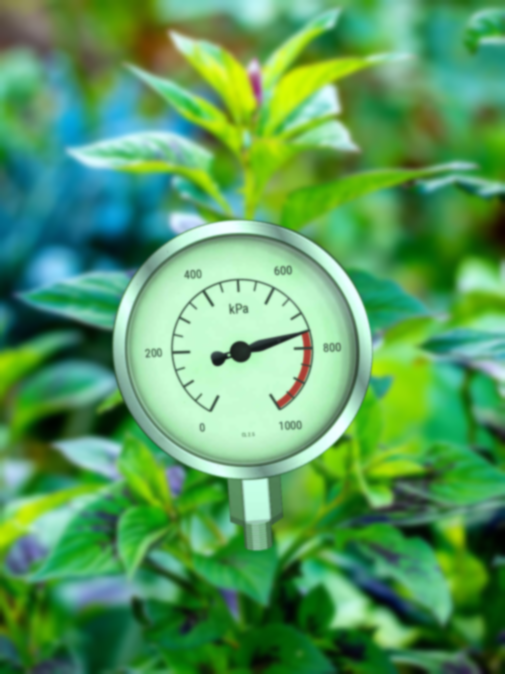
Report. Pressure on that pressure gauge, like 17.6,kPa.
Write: 750,kPa
